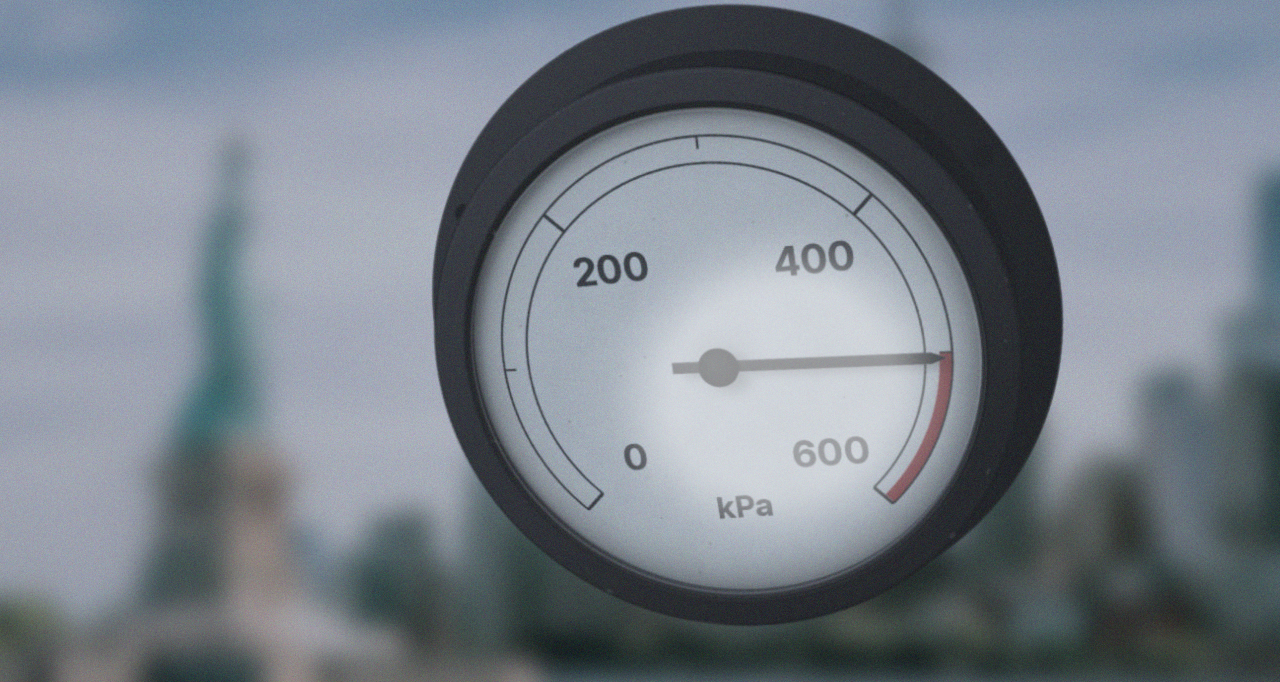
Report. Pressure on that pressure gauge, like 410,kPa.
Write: 500,kPa
